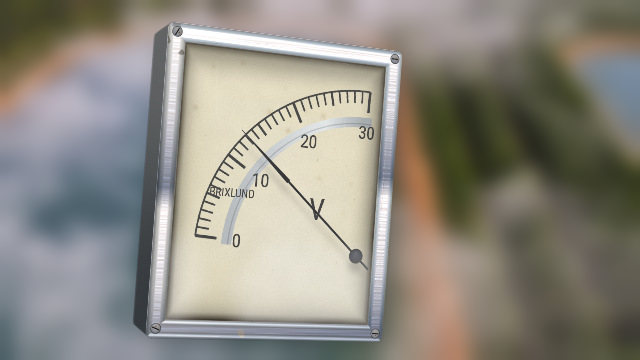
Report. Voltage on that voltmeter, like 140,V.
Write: 13,V
